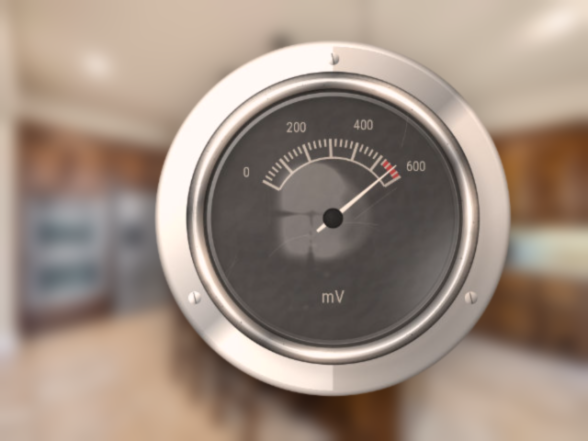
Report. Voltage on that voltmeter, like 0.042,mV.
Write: 560,mV
